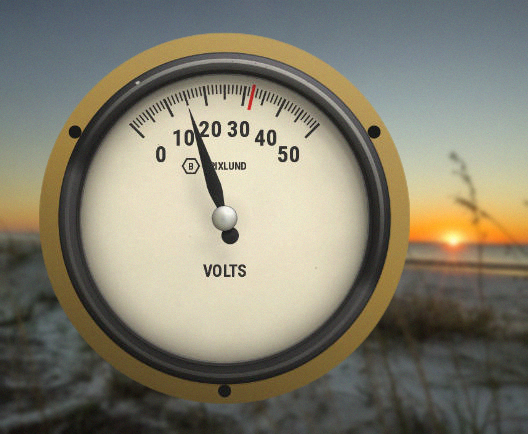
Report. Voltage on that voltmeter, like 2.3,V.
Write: 15,V
